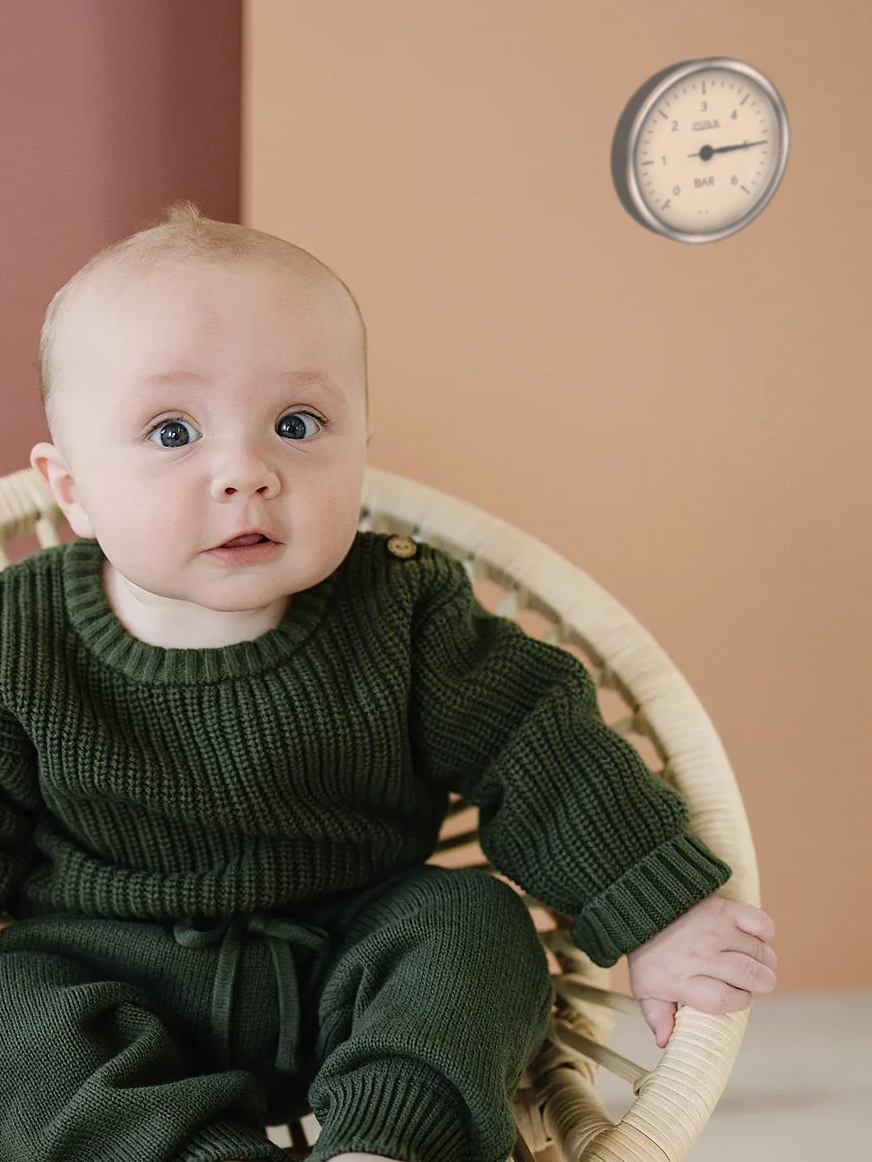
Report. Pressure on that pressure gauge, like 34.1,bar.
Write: 5,bar
